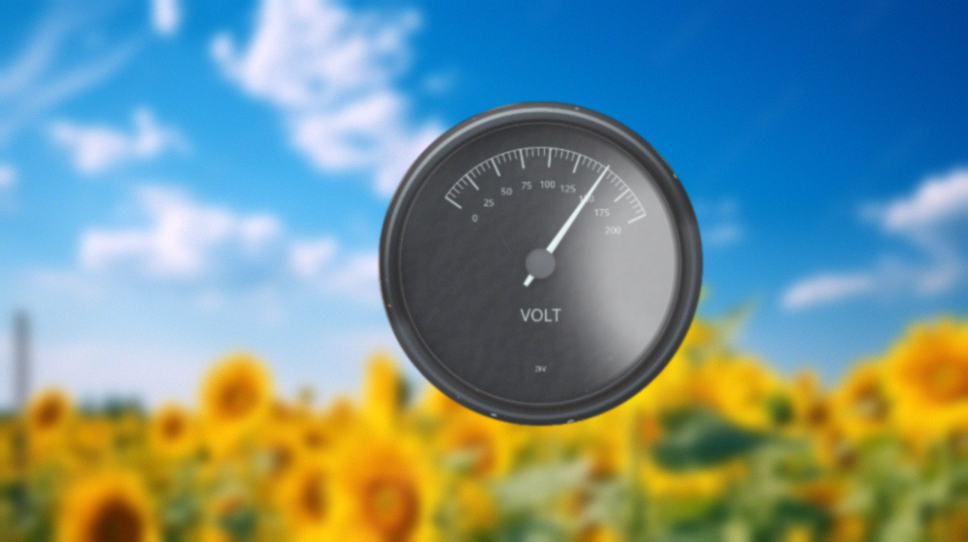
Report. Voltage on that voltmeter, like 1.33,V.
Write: 150,V
